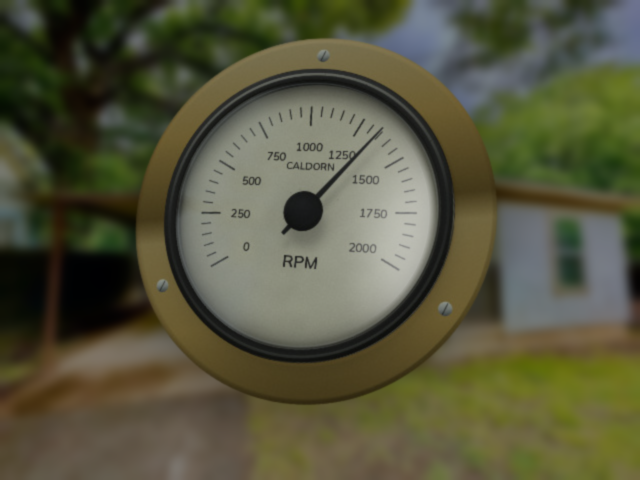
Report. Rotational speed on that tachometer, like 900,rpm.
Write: 1350,rpm
